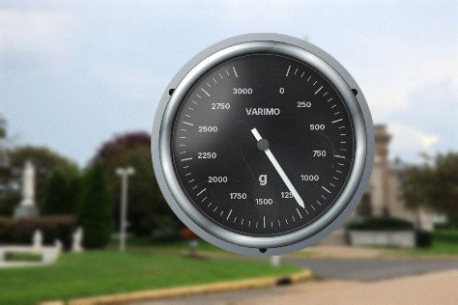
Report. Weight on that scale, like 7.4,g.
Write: 1200,g
